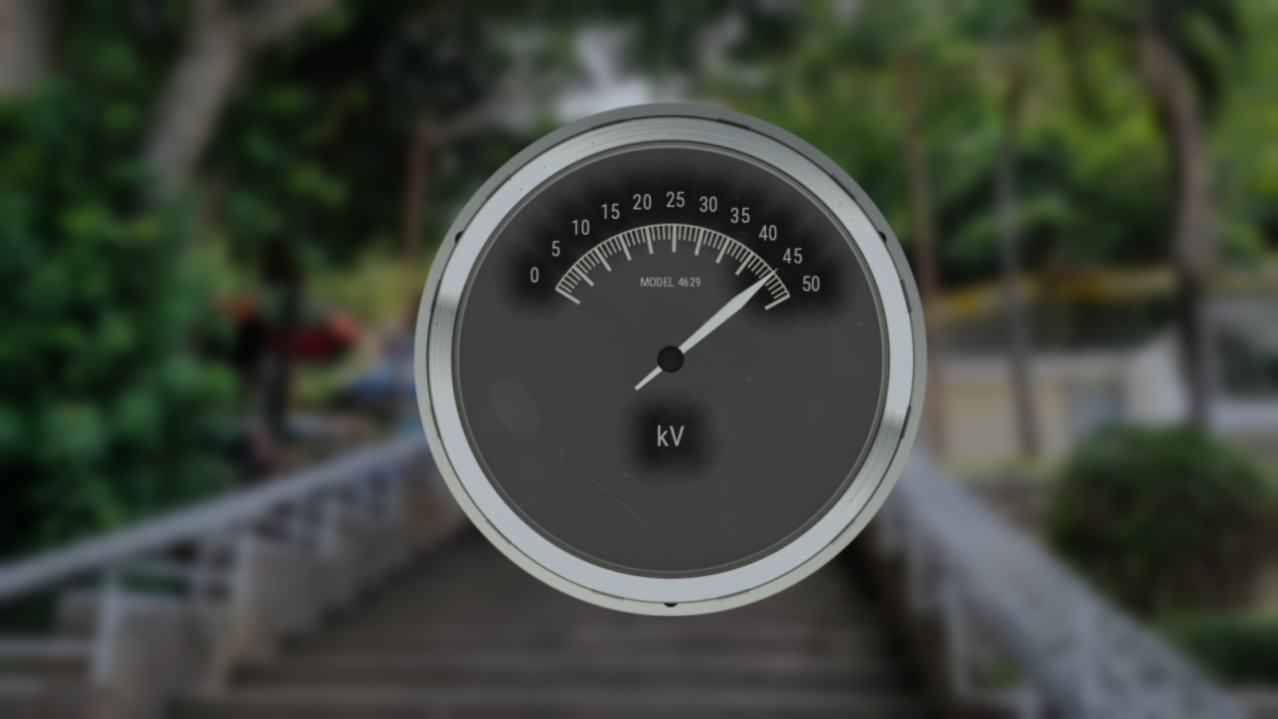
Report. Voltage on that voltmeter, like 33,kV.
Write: 45,kV
